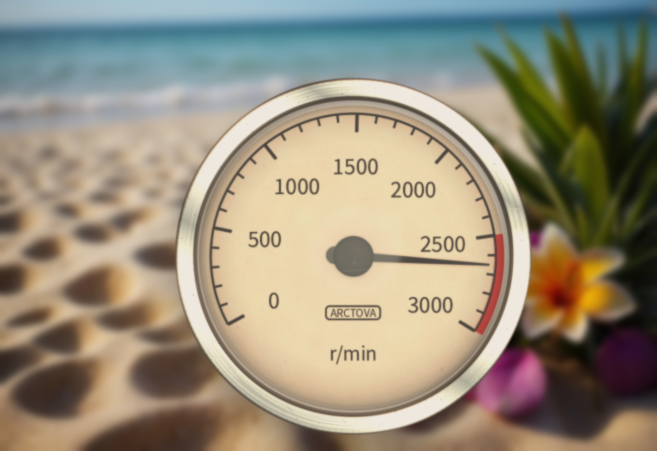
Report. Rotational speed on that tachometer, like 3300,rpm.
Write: 2650,rpm
